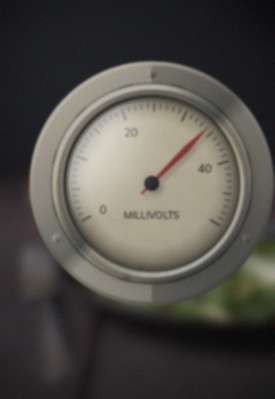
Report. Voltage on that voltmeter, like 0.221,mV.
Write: 34,mV
